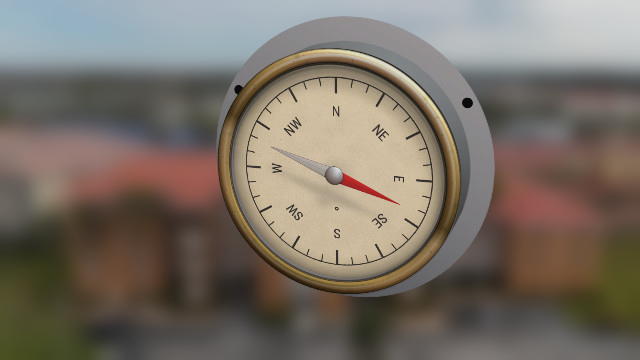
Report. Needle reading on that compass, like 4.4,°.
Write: 110,°
